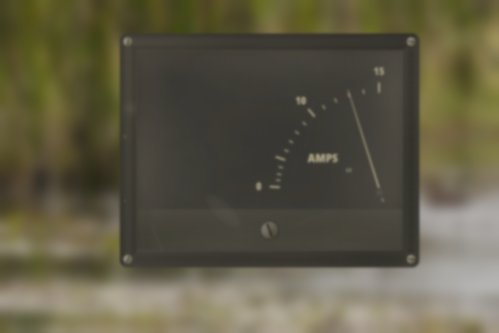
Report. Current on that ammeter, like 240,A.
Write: 13,A
